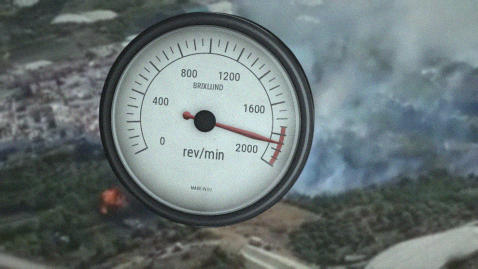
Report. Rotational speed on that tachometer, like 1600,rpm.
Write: 1850,rpm
